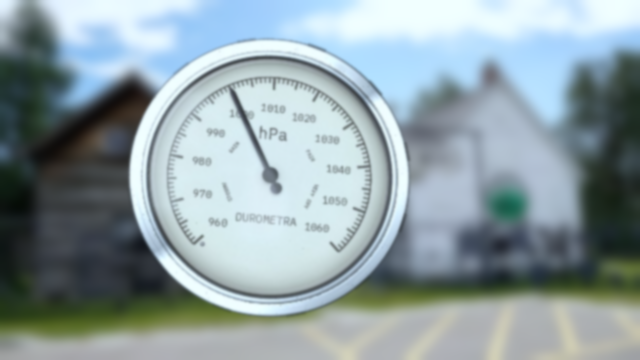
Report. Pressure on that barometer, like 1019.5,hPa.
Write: 1000,hPa
